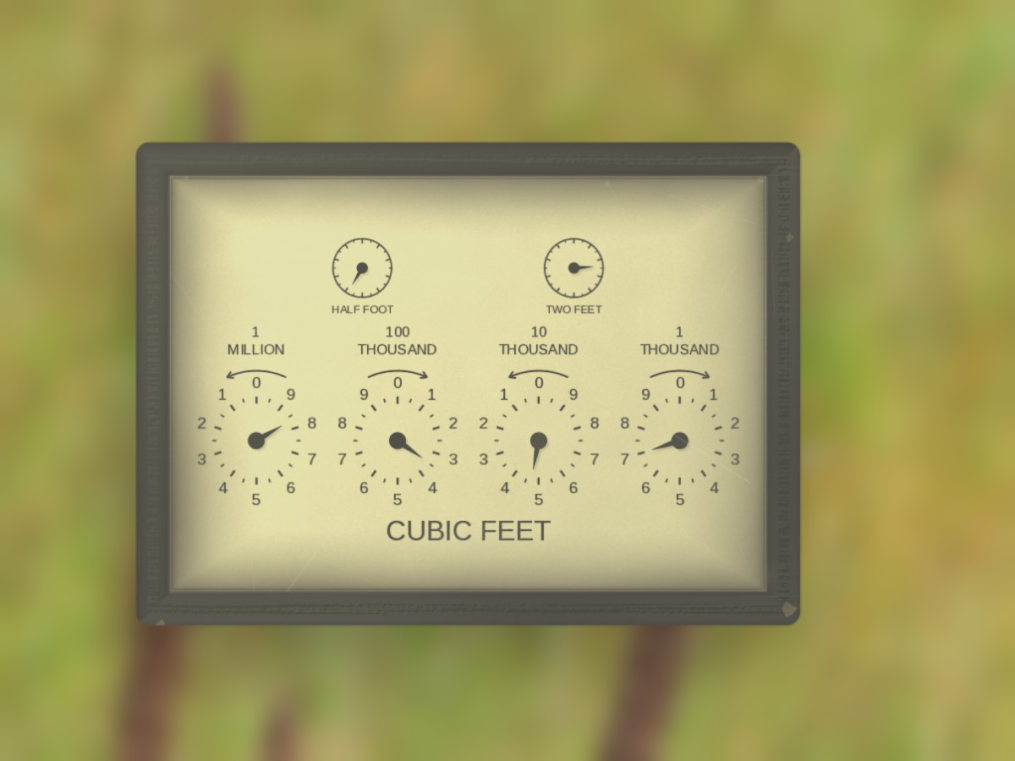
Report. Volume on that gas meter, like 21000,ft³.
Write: 834700,ft³
